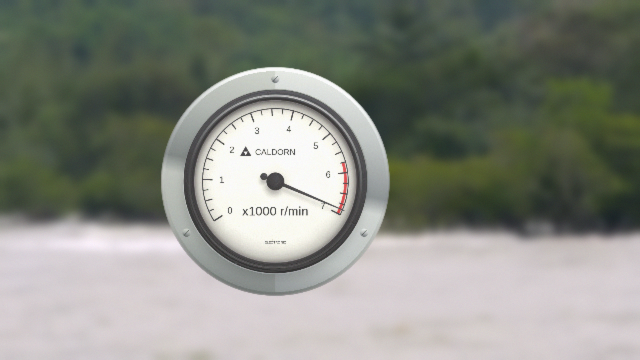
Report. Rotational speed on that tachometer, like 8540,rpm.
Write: 6875,rpm
